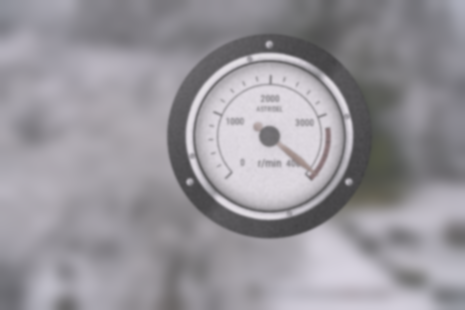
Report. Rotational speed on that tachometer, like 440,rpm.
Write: 3900,rpm
